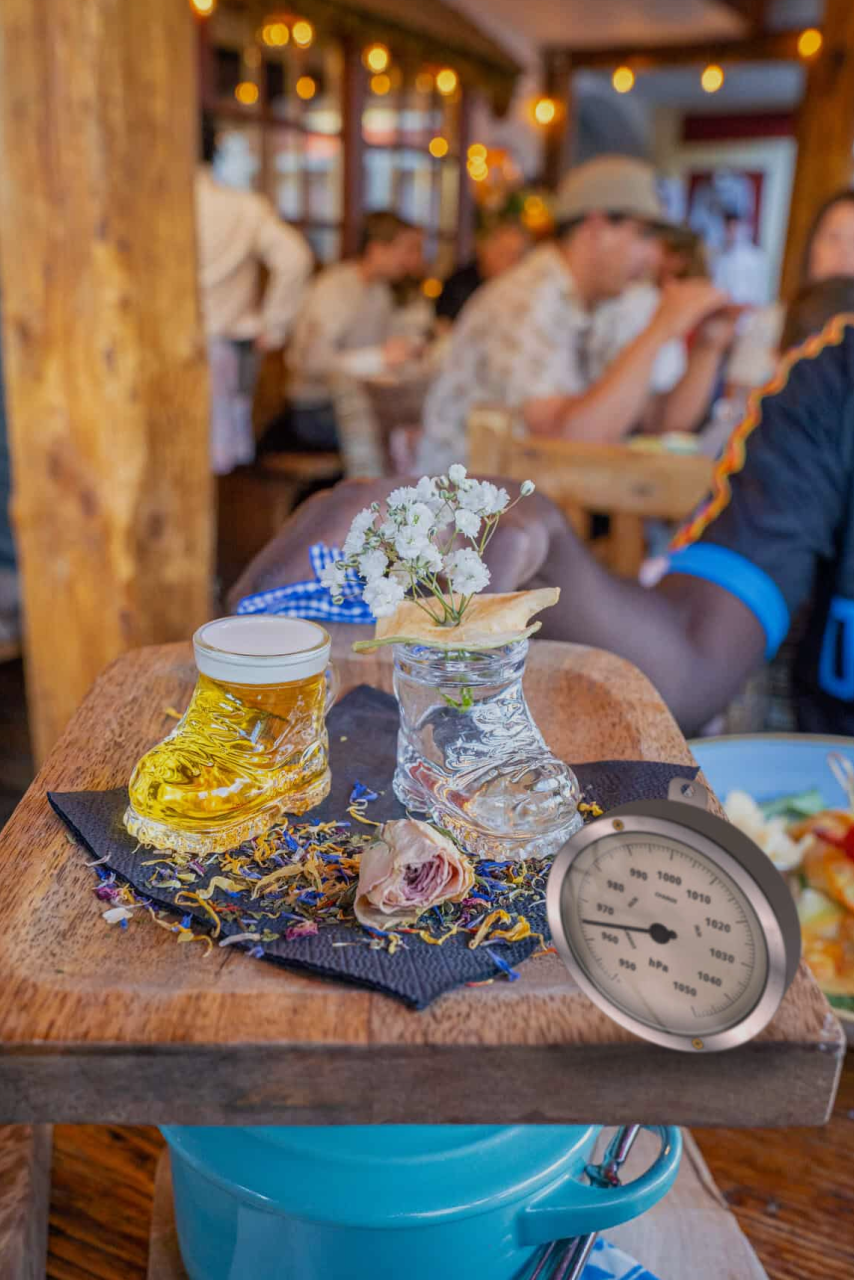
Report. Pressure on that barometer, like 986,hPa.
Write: 965,hPa
